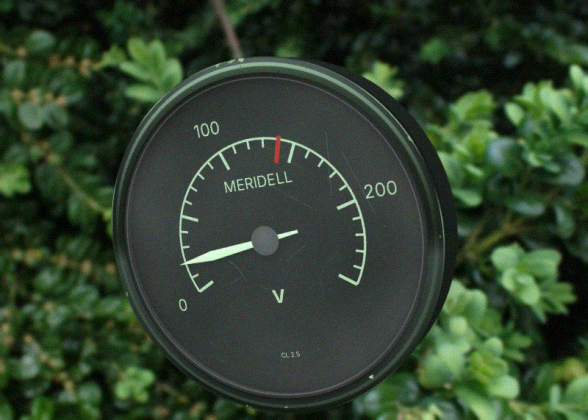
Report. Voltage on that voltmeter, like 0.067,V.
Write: 20,V
